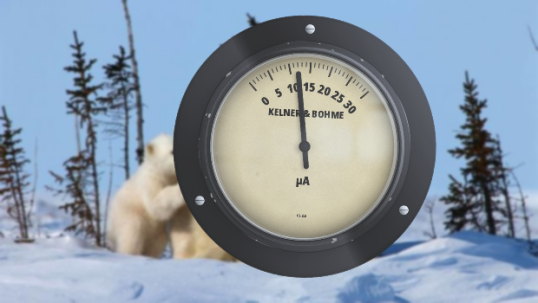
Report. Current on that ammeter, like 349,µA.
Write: 12,µA
